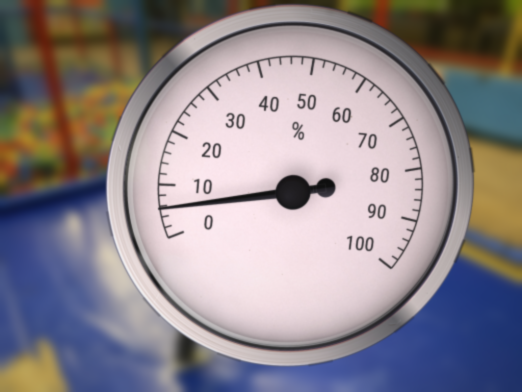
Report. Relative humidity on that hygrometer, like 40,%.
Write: 6,%
